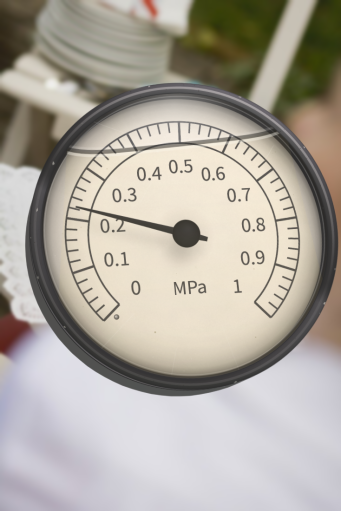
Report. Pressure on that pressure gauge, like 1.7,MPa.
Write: 0.22,MPa
